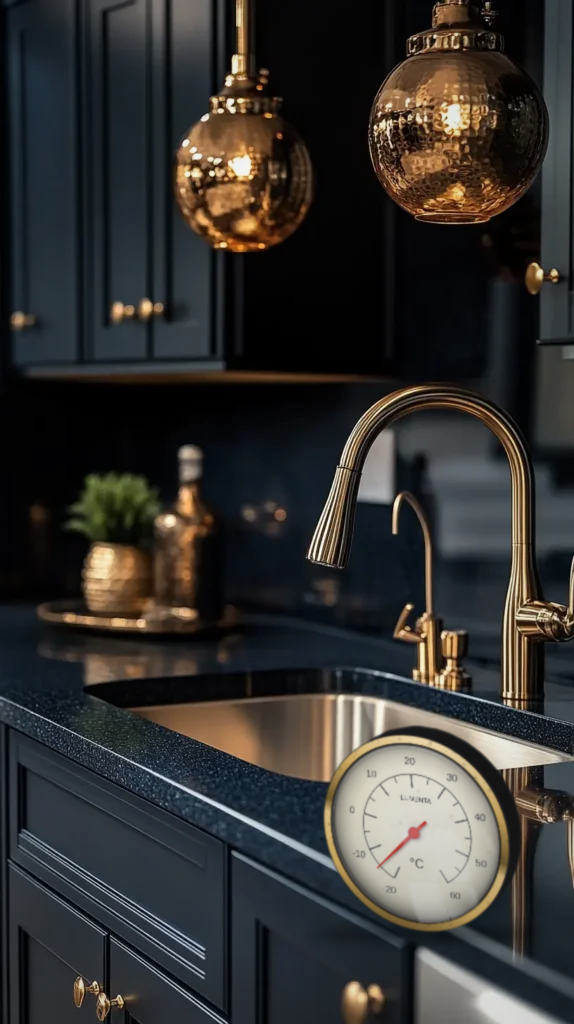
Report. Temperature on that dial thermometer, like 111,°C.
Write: -15,°C
